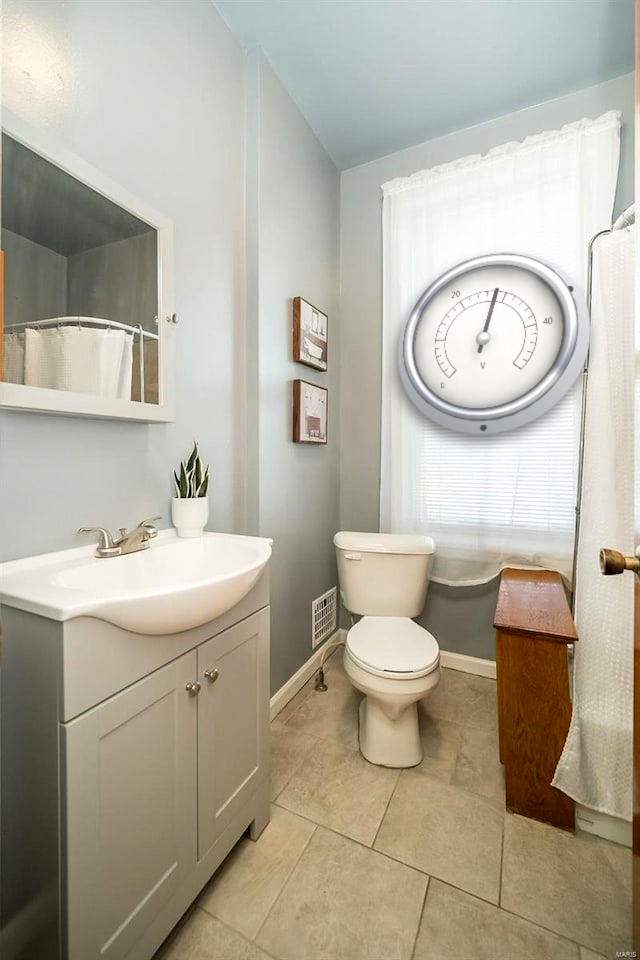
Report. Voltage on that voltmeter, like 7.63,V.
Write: 28,V
